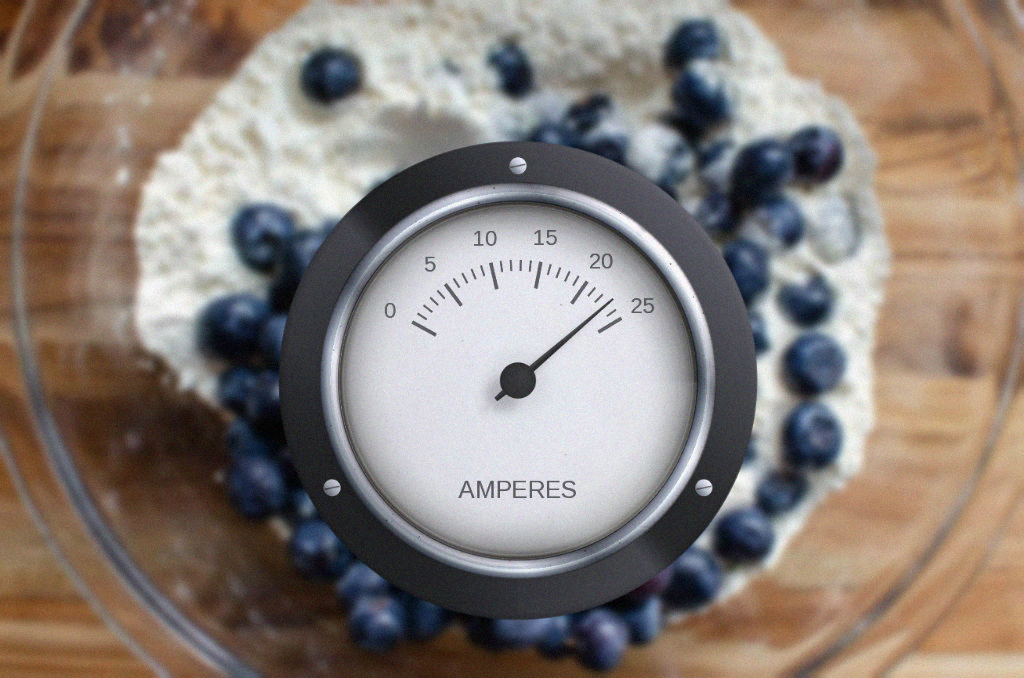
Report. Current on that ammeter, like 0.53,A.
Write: 23,A
